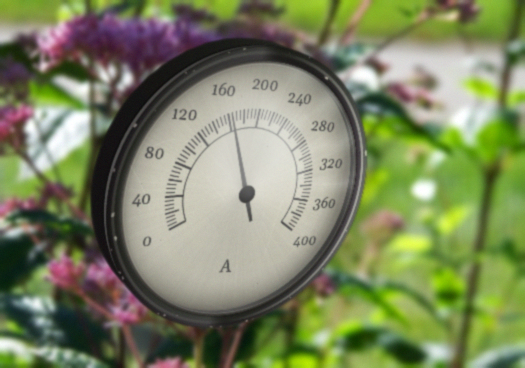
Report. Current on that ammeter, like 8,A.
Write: 160,A
